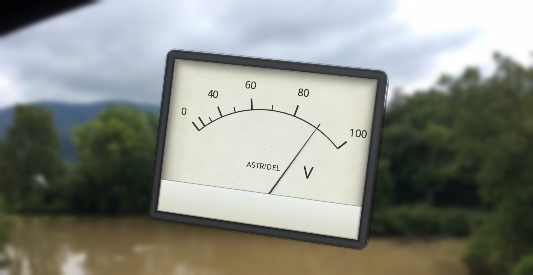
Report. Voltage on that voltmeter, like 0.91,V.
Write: 90,V
